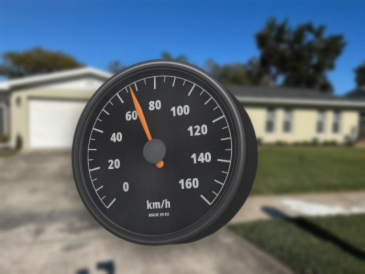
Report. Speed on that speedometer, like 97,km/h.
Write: 67.5,km/h
